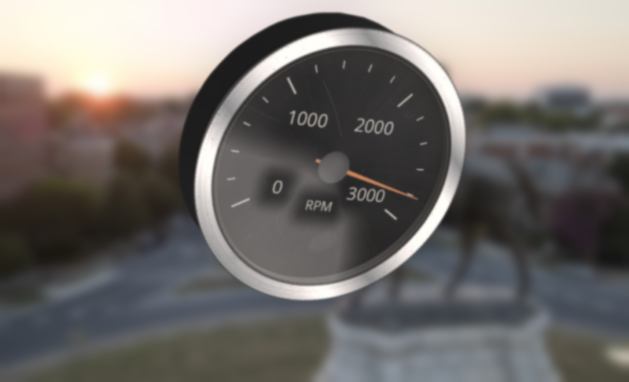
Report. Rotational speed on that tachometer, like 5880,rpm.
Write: 2800,rpm
